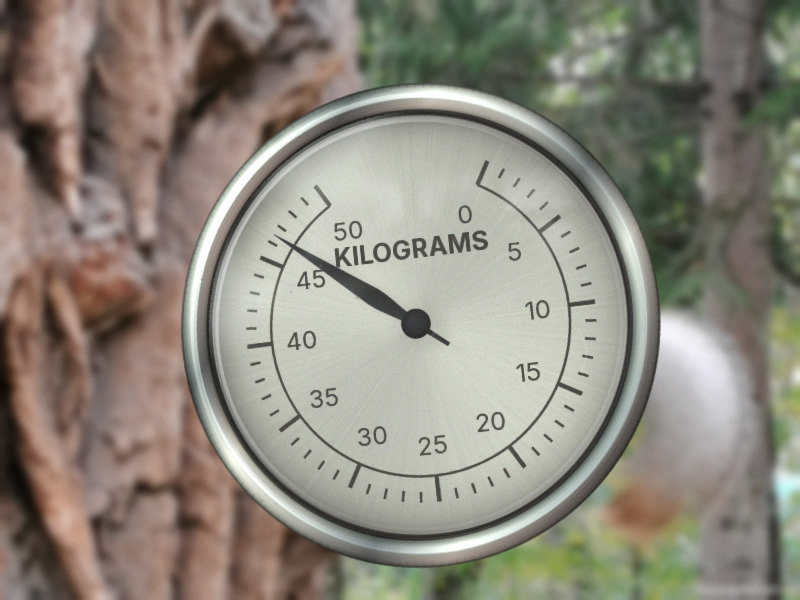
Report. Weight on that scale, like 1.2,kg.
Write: 46.5,kg
